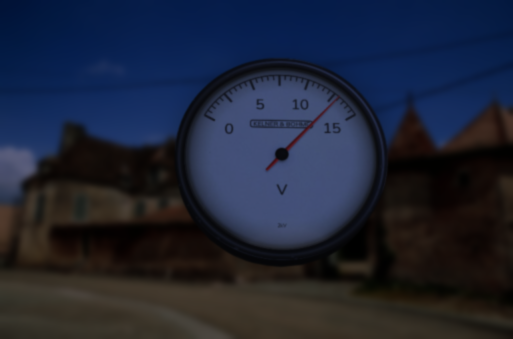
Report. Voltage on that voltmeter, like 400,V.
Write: 13,V
